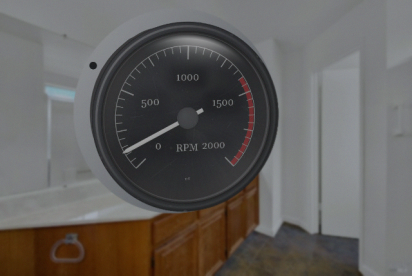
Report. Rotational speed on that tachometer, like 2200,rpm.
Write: 125,rpm
